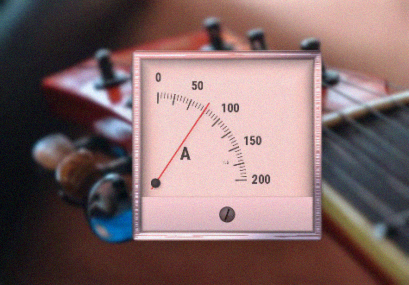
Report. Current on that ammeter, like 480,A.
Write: 75,A
